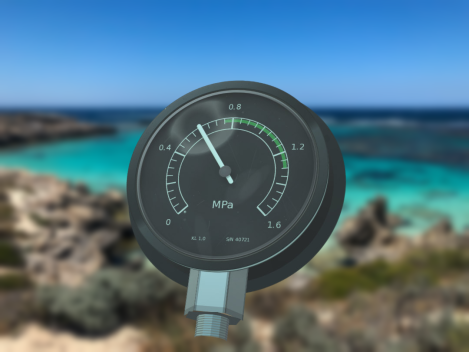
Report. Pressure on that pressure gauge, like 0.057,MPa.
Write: 0.6,MPa
